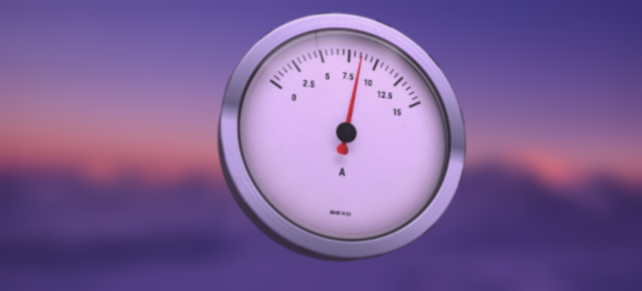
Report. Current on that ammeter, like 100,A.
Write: 8.5,A
